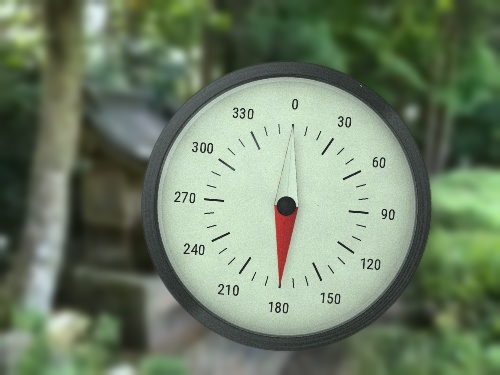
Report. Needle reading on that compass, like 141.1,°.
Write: 180,°
